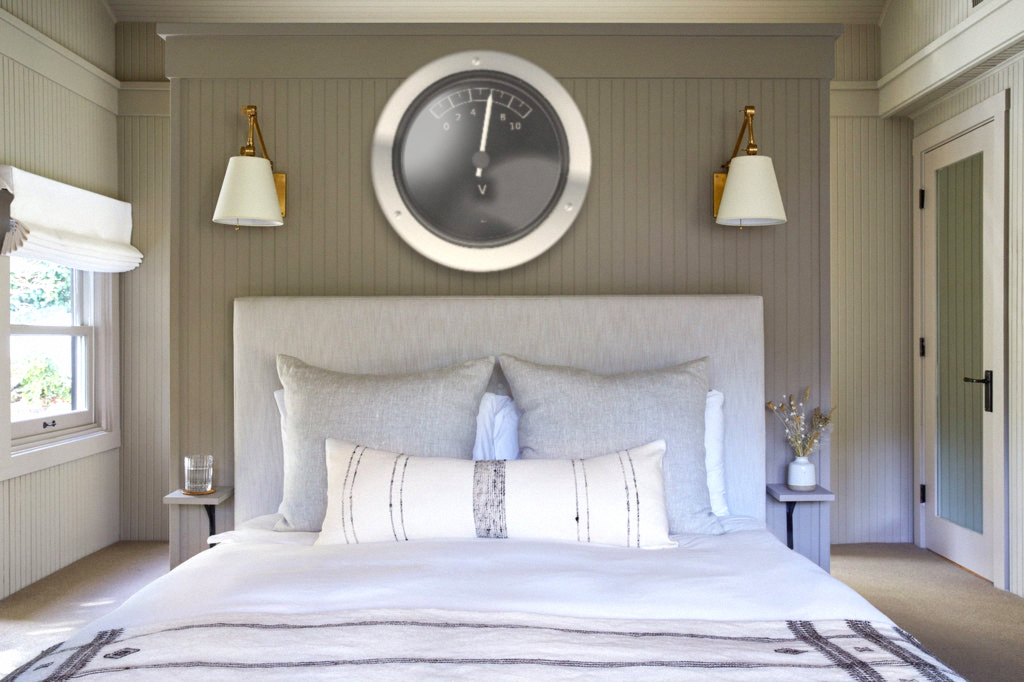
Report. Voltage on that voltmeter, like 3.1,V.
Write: 6,V
